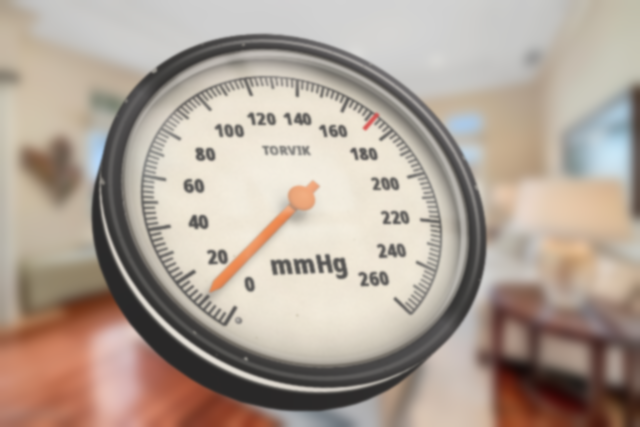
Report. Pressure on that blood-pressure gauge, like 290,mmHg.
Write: 10,mmHg
